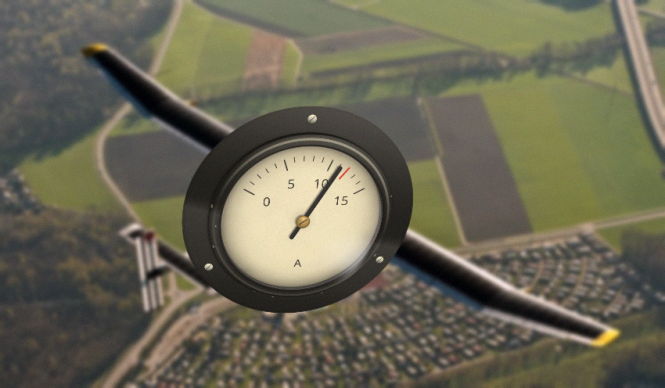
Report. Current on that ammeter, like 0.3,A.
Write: 11,A
